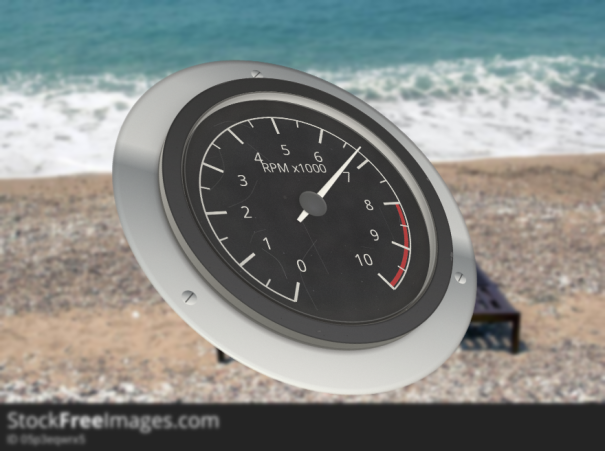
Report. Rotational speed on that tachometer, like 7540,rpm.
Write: 6750,rpm
